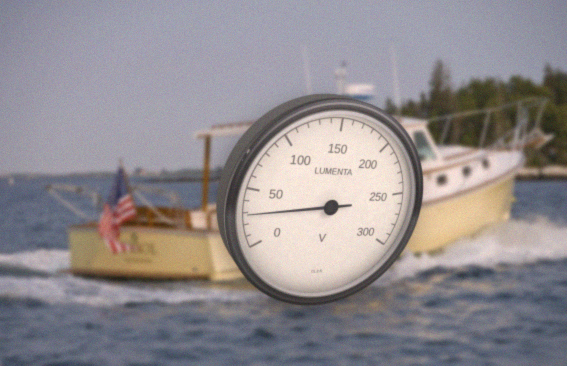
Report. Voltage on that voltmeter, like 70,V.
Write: 30,V
